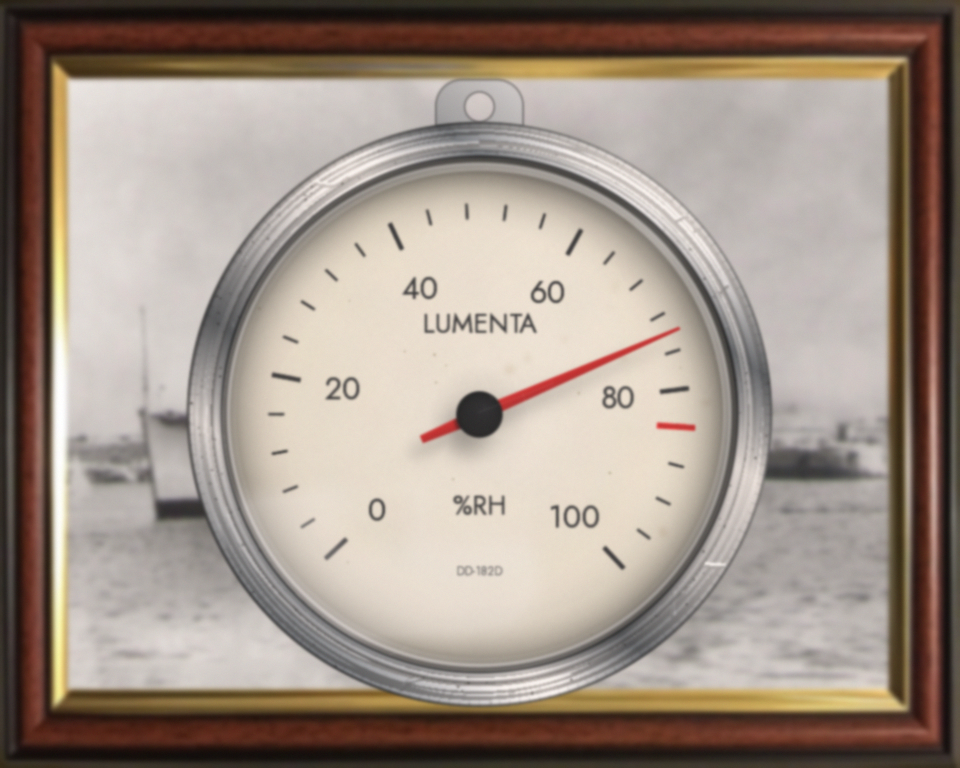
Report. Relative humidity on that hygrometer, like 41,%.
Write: 74,%
